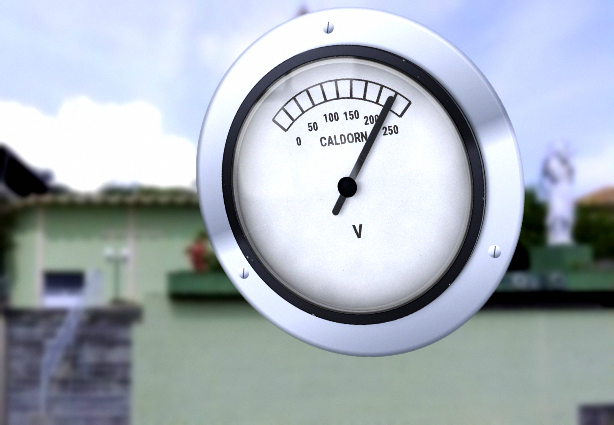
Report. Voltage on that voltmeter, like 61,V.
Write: 225,V
